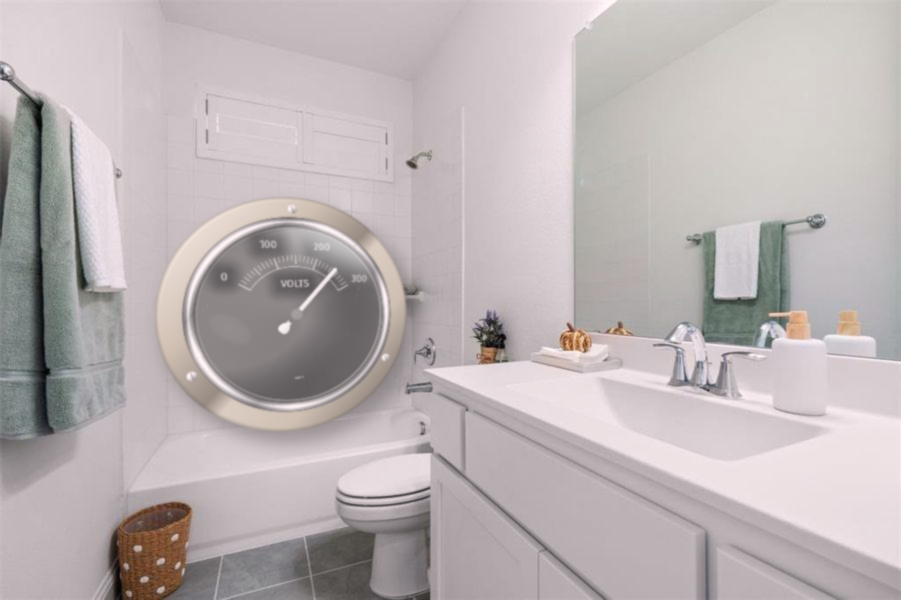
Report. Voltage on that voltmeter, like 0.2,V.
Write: 250,V
